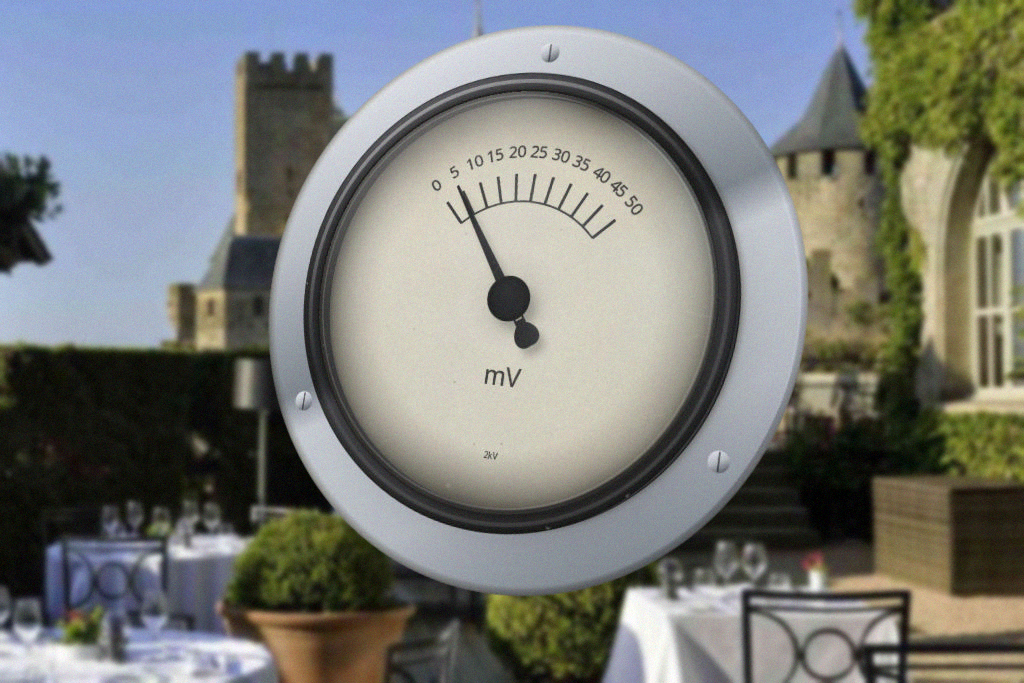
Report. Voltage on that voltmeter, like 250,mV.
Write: 5,mV
